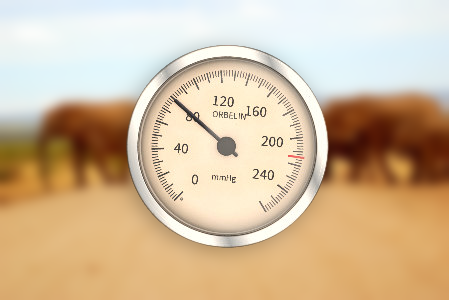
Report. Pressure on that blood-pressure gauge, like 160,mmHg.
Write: 80,mmHg
